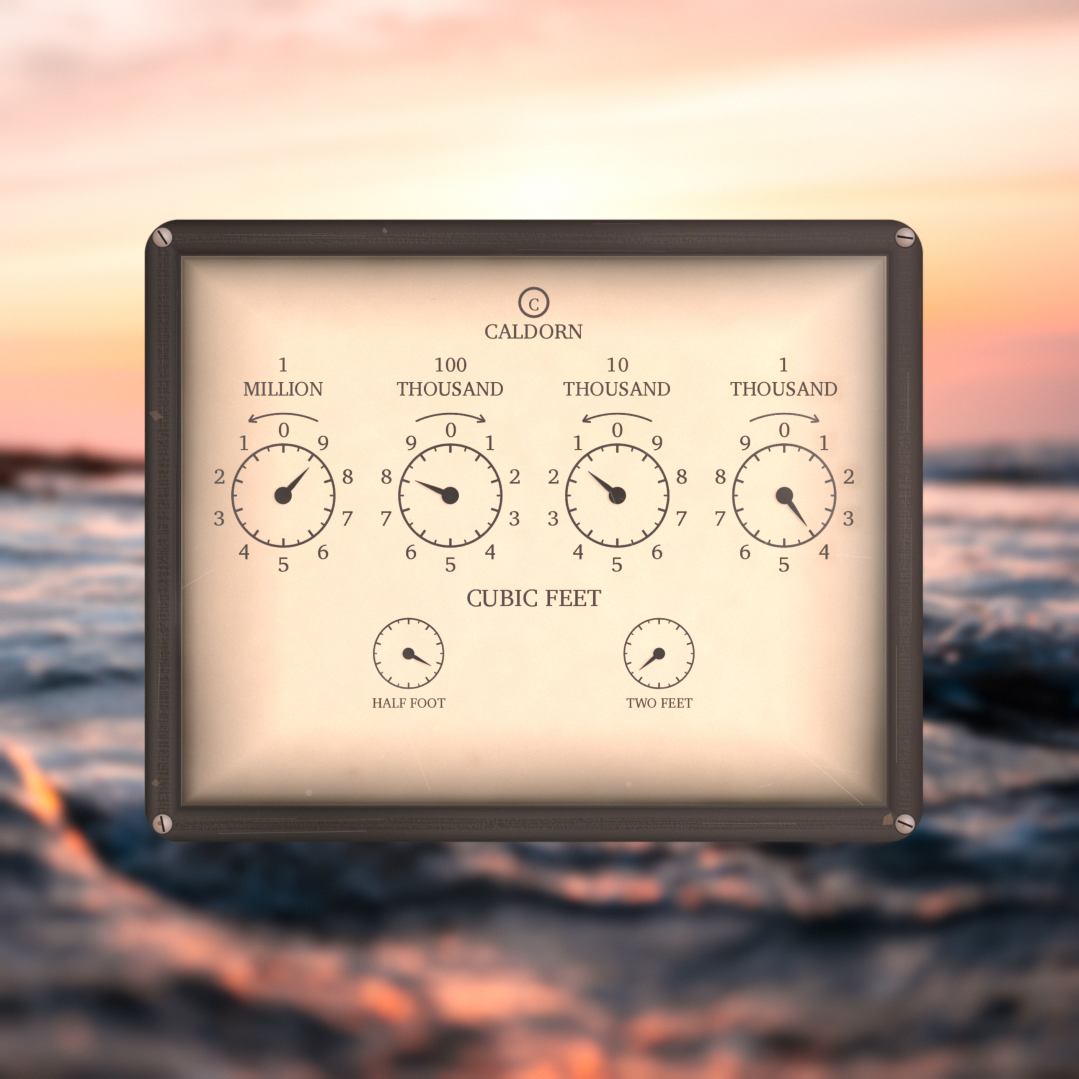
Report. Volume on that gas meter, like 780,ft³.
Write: 881400,ft³
